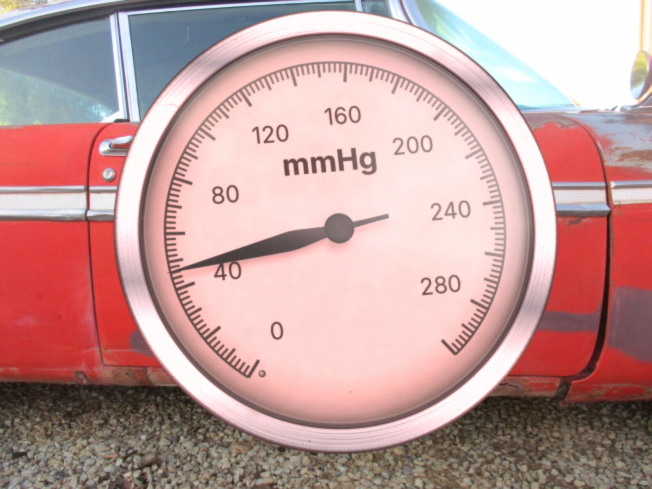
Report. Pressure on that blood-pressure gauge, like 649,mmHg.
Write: 46,mmHg
